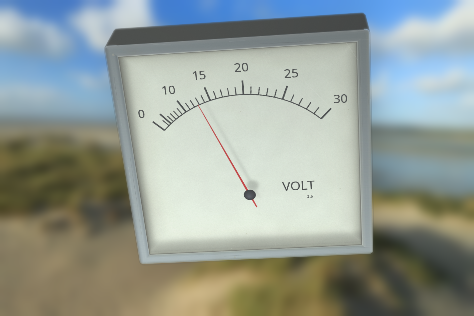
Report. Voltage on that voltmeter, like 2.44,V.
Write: 13,V
